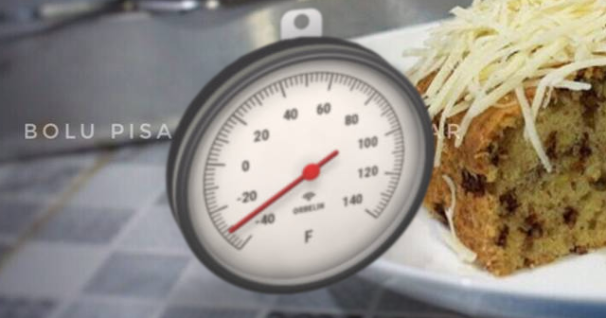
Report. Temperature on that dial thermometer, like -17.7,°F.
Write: -30,°F
